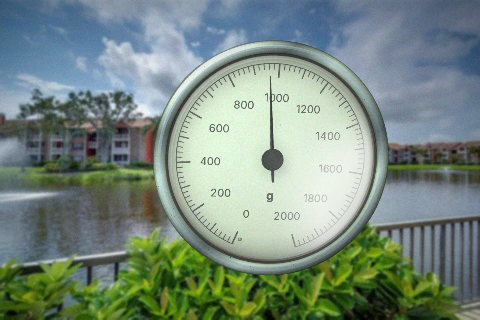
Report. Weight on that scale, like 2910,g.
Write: 960,g
